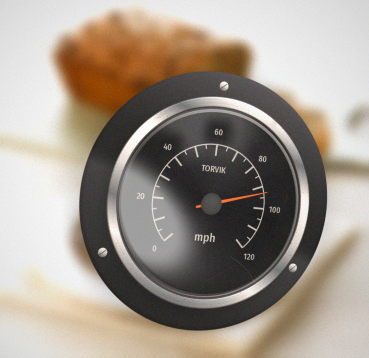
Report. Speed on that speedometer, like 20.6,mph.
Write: 92.5,mph
